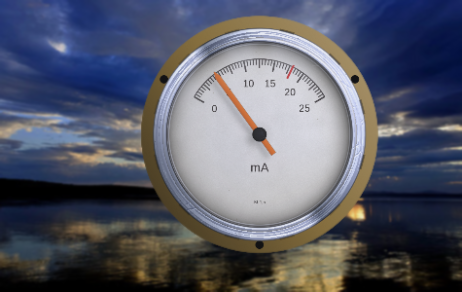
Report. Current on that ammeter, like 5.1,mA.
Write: 5,mA
